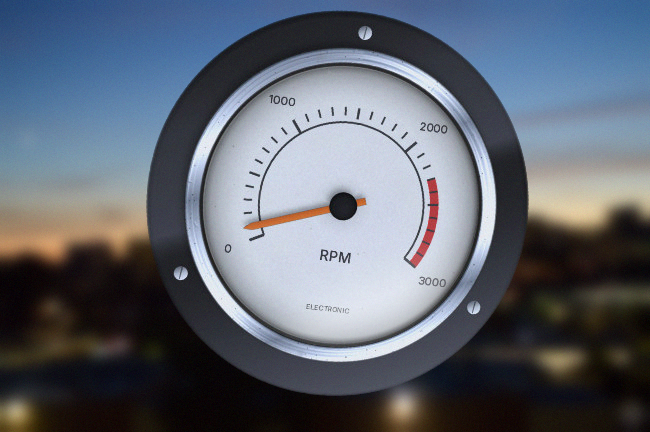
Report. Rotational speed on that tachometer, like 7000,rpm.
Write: 100,rpm
